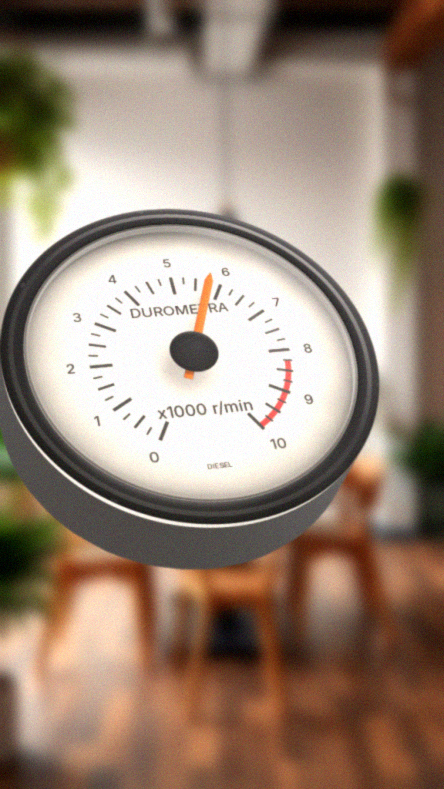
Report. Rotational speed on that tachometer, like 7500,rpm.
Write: 5750,rpm
